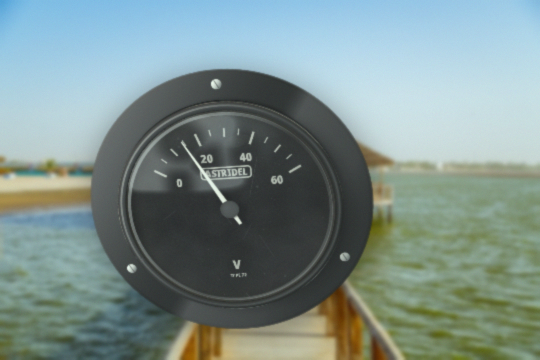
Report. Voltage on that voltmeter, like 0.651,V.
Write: 15,V
